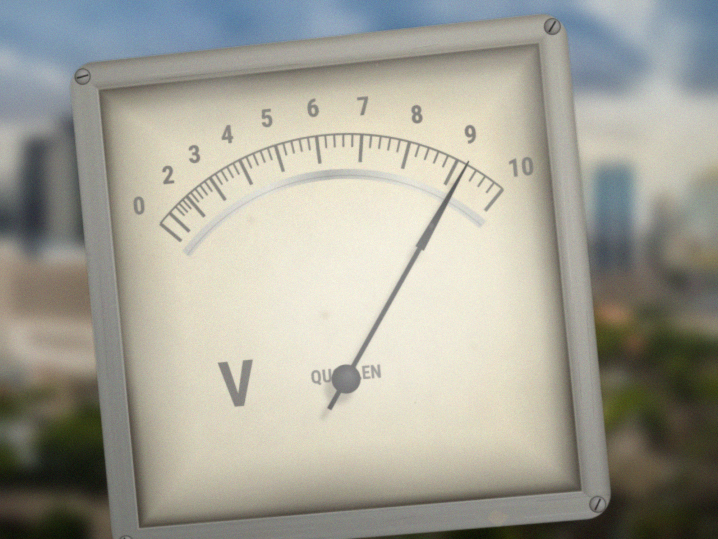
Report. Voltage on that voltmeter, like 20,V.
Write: 9.2,V
